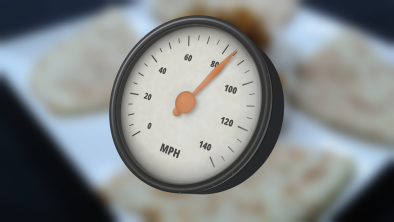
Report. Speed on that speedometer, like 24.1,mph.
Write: 85,mph
